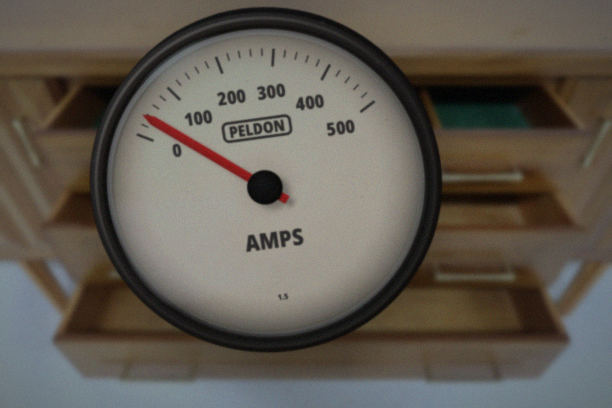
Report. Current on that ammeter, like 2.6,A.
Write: 40,A
